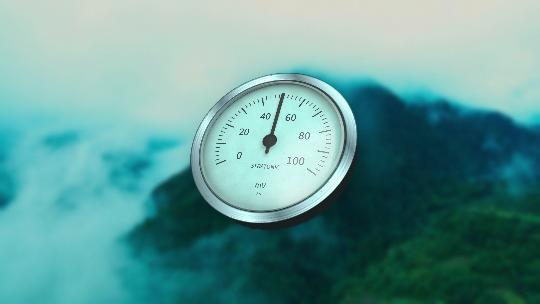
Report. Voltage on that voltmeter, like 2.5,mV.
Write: 50,mV
